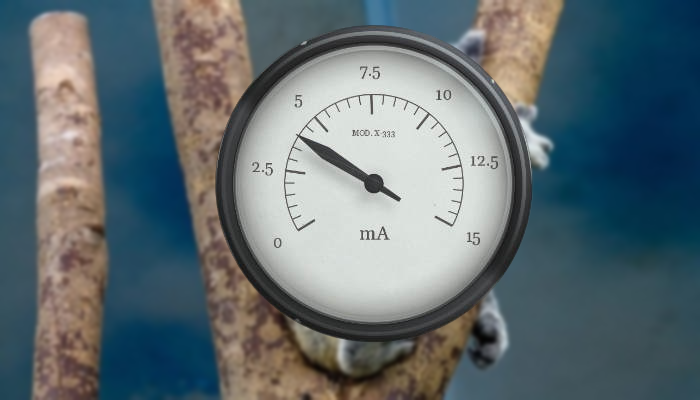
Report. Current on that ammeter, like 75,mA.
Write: 4,mA
